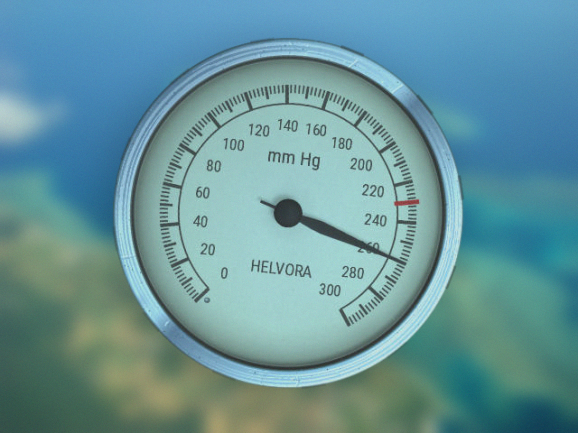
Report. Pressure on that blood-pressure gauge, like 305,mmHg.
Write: 260,mmHg
